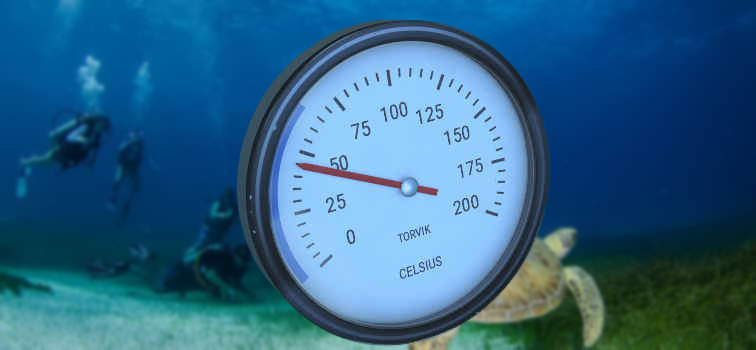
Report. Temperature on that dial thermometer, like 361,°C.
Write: 45,°C
